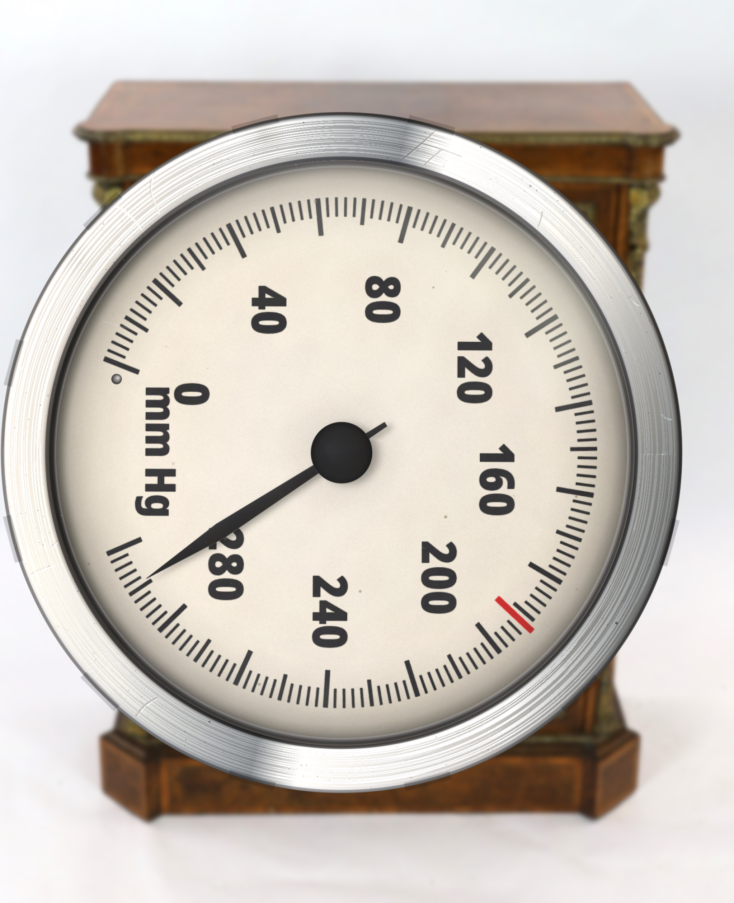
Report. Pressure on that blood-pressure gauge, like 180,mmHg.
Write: 291,mmHg
